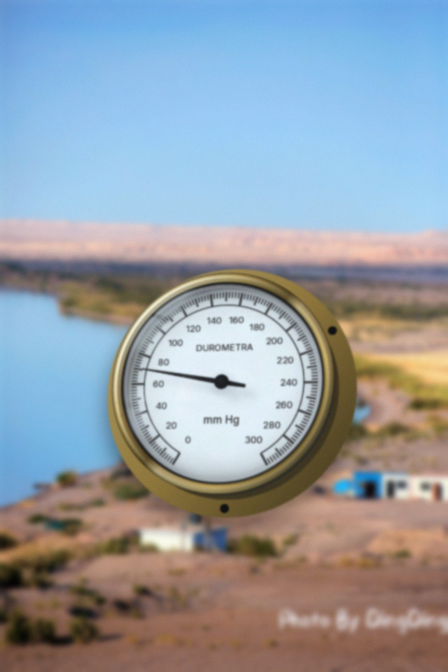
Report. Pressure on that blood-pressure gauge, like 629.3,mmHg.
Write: 70,mmHg
